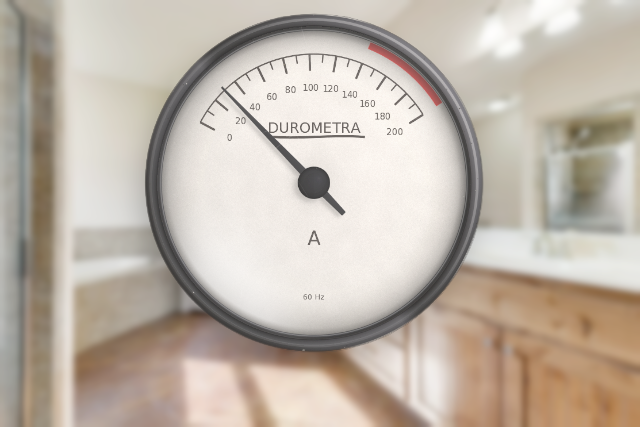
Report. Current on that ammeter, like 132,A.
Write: 30,A
